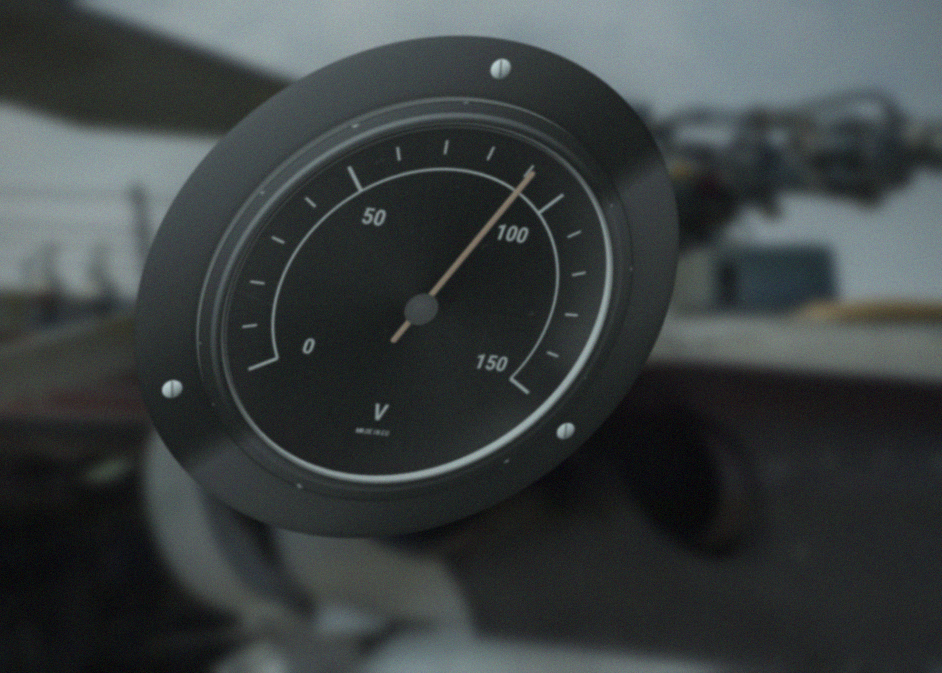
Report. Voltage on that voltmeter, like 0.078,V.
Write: 90,V
